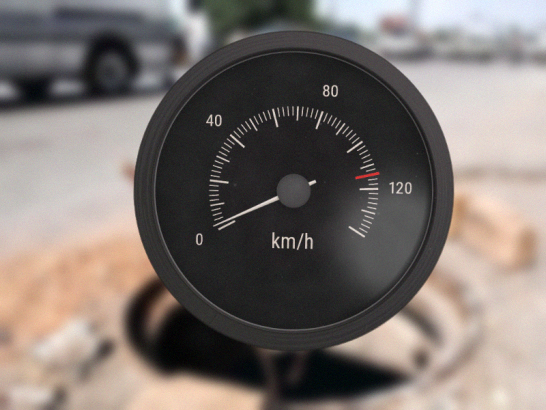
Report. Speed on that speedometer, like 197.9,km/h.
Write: 2,km/h
